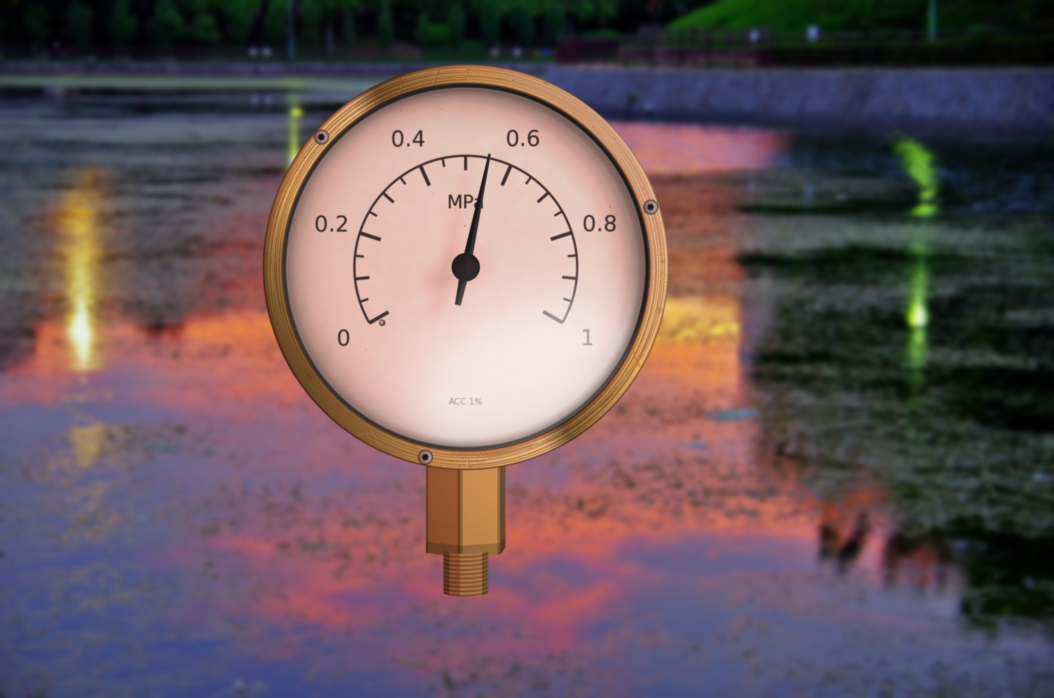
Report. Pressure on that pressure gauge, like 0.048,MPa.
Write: 0.55,MPa
